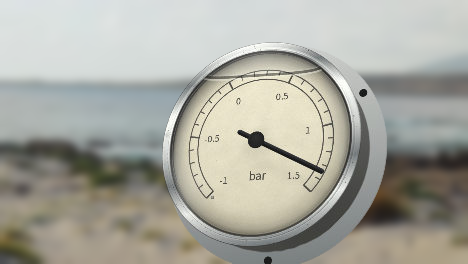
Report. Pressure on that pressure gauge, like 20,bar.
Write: 1.35,bar
